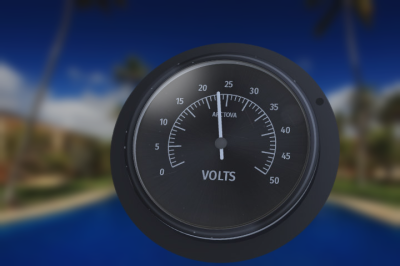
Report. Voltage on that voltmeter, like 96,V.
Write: 23,V
